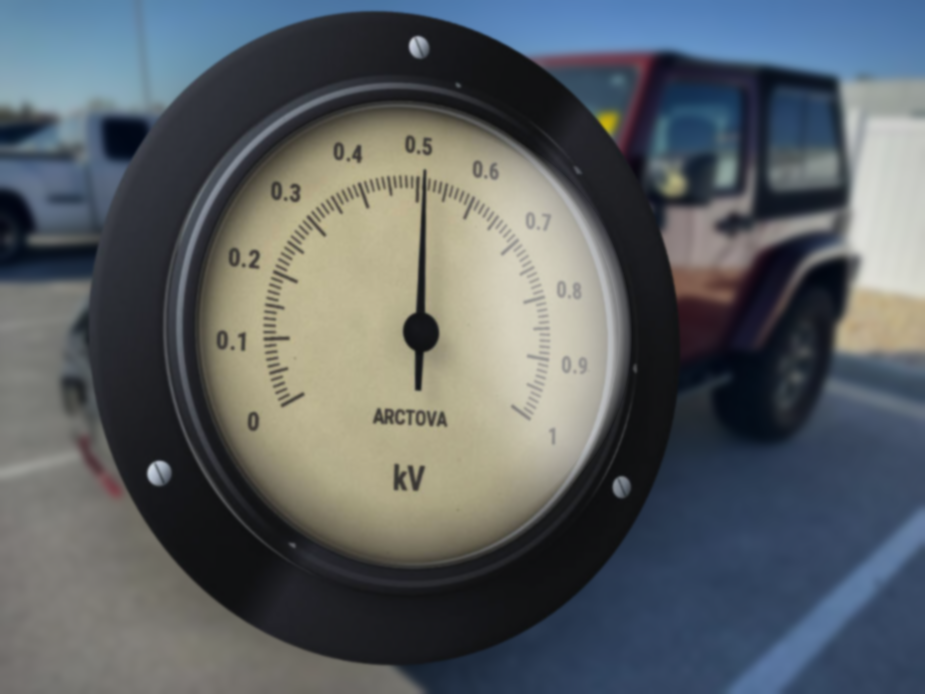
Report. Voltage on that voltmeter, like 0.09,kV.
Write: 0.5,kV
